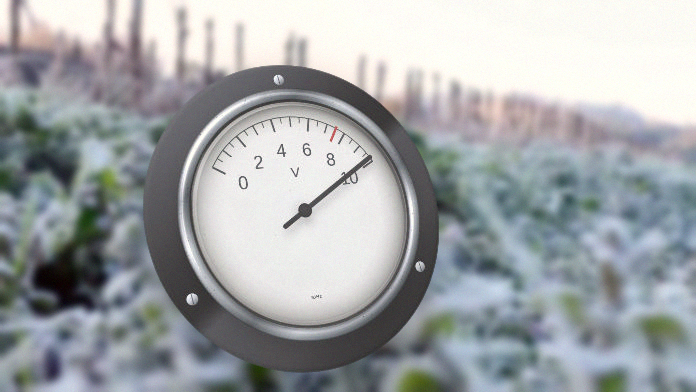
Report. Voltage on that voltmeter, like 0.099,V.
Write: 9.75,V
